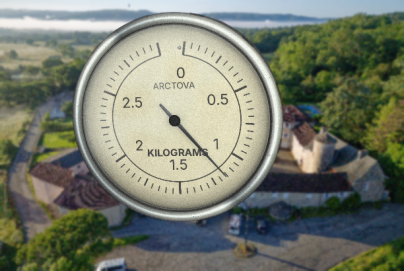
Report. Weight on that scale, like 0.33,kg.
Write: 1.15,kg
